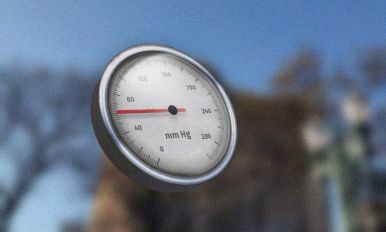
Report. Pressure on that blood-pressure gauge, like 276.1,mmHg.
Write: 60,mmHg
